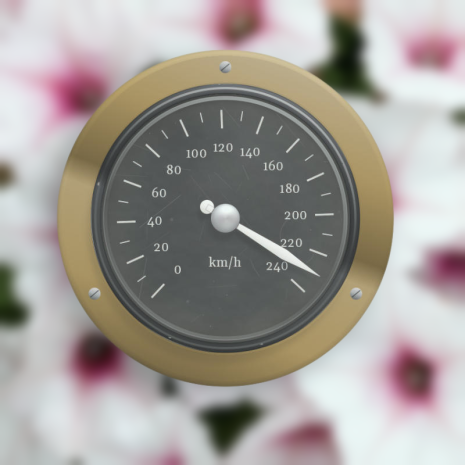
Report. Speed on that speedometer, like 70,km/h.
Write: 230,km/h
